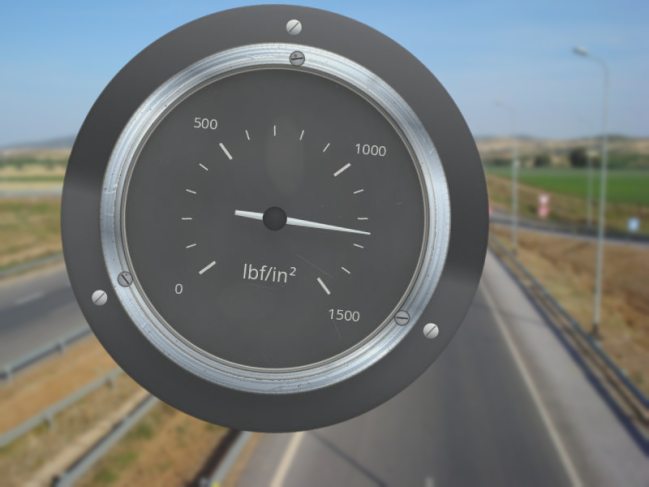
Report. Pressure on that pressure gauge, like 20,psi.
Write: 1250,psi
